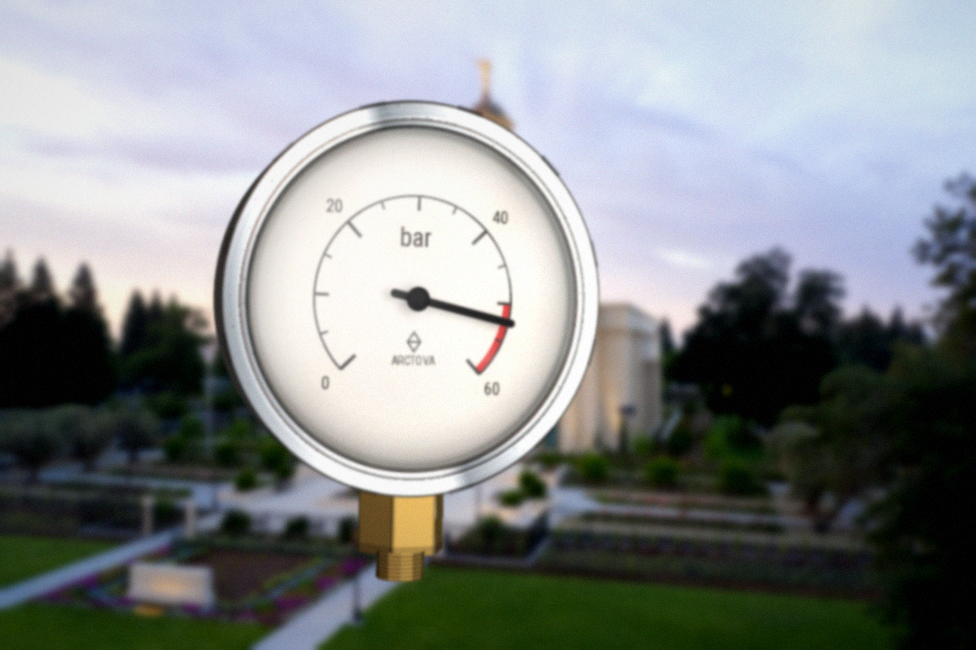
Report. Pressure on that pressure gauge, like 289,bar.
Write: 52.5,bar
